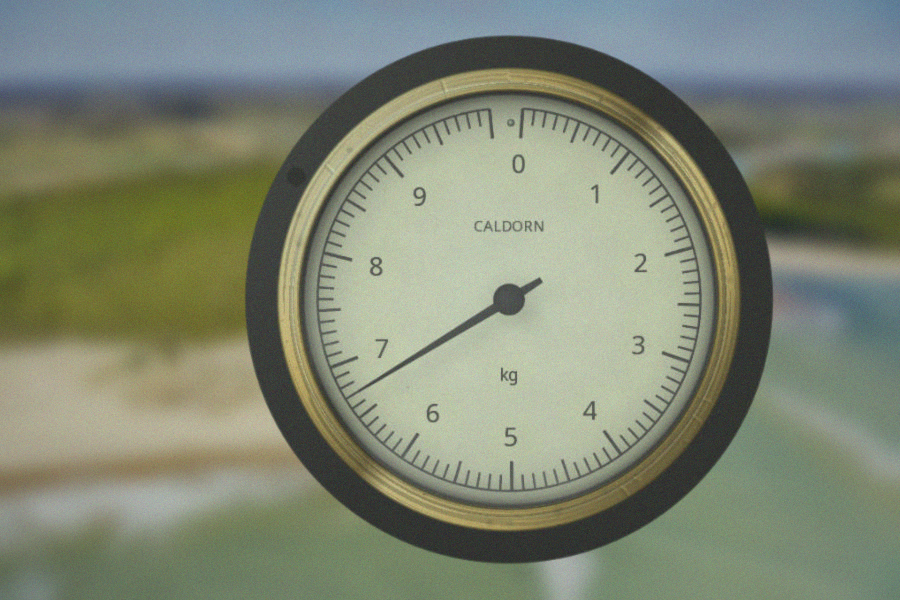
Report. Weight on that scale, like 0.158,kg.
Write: 6.7,kg
